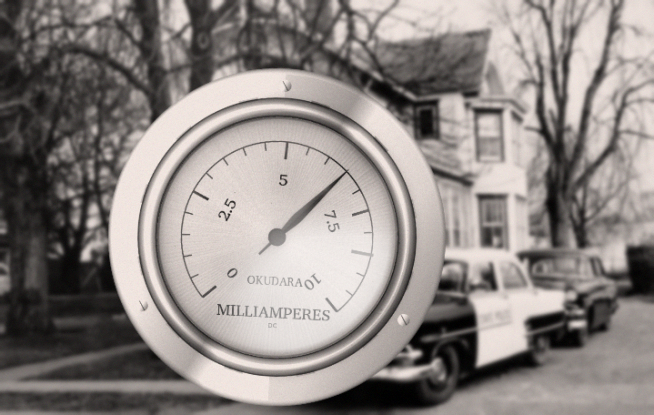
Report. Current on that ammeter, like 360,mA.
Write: 6.5,mA
